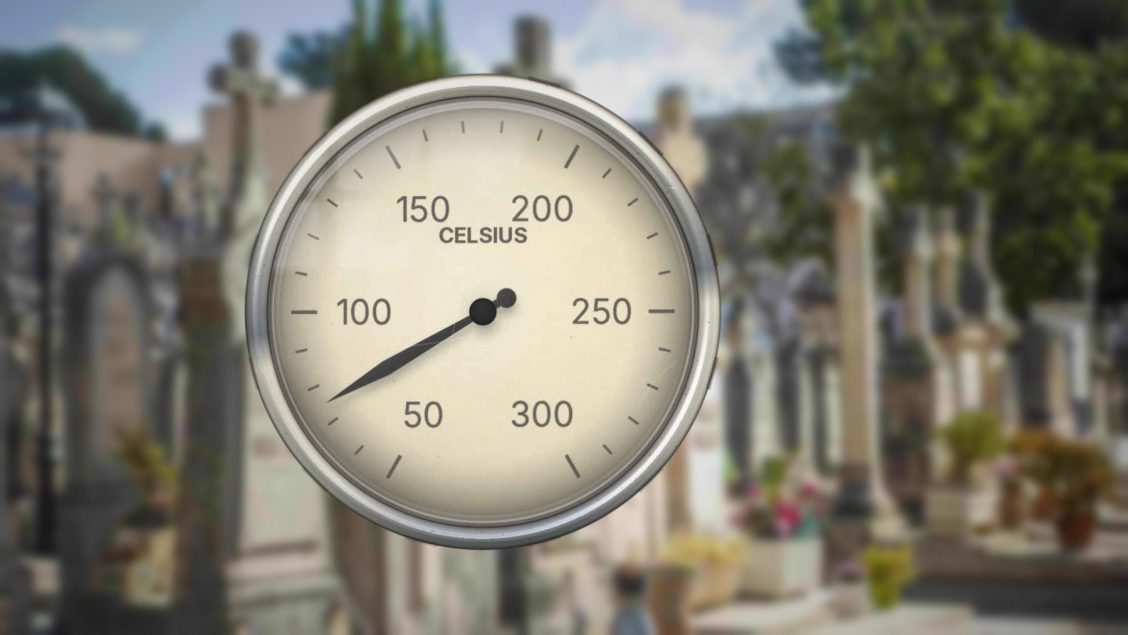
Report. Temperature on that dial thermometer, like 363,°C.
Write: 75,°C
